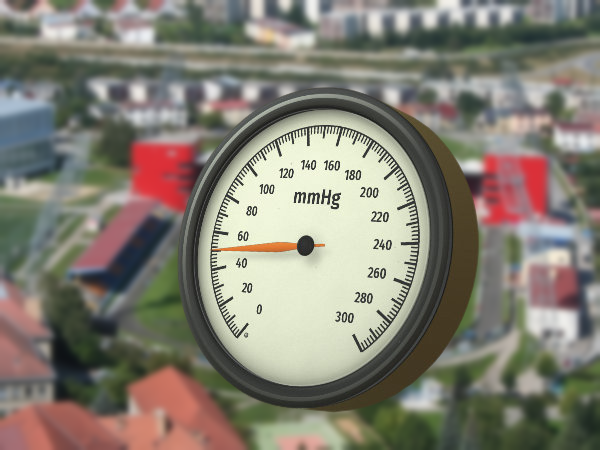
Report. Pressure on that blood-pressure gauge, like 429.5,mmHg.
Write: 50,mmHg
